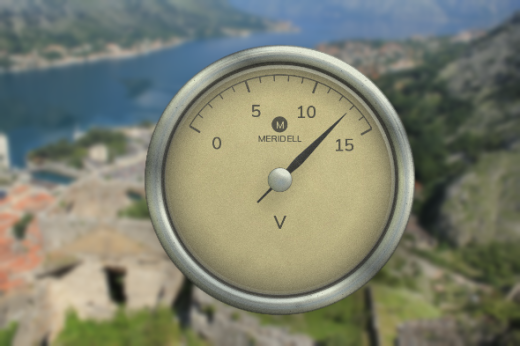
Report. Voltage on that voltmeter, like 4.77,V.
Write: 13,V
